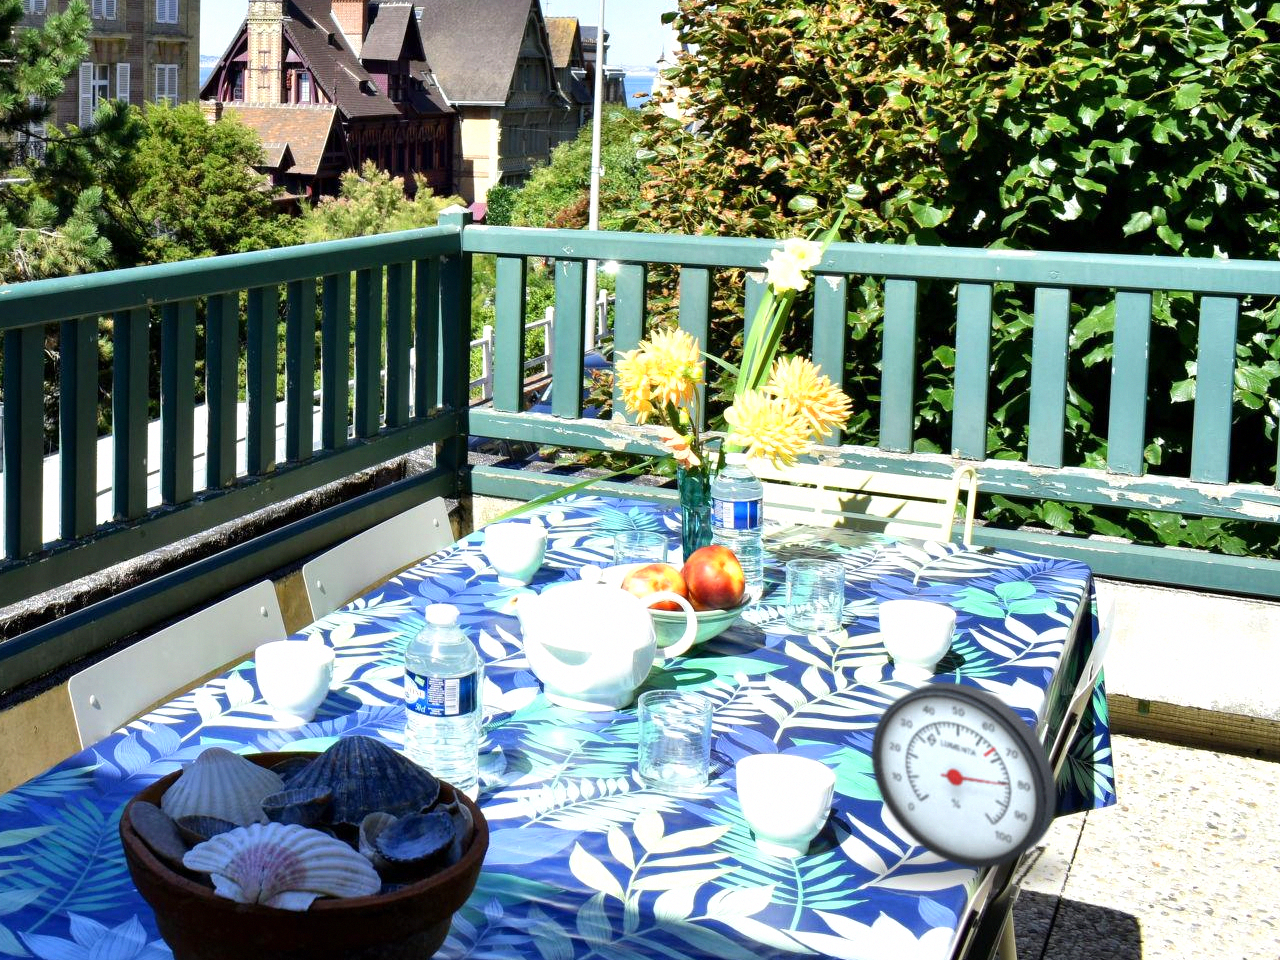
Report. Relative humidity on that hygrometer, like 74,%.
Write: 80,%
